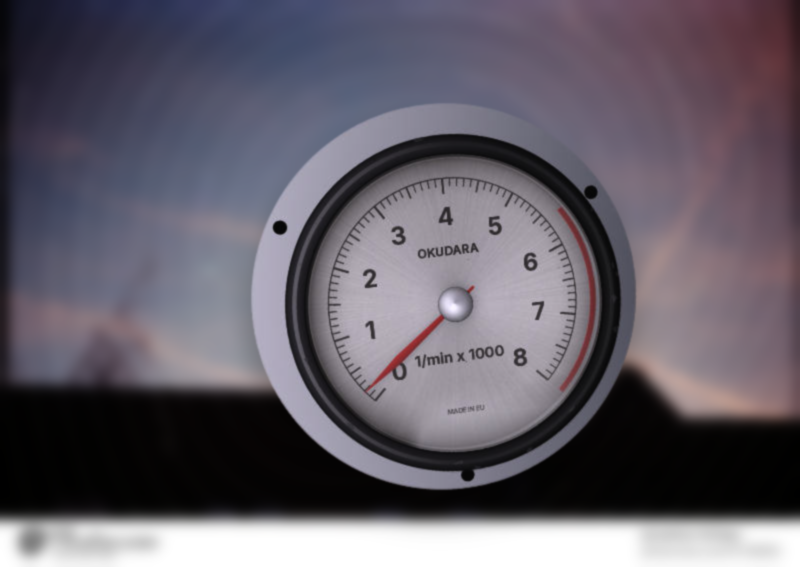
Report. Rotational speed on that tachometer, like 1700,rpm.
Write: 200,rpm
